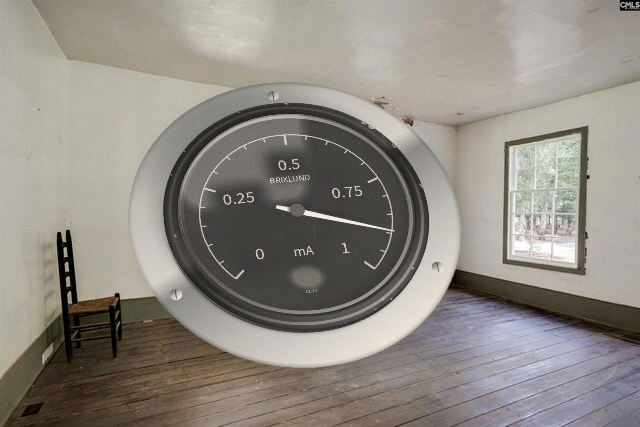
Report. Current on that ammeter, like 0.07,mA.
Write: 0.9,mA
